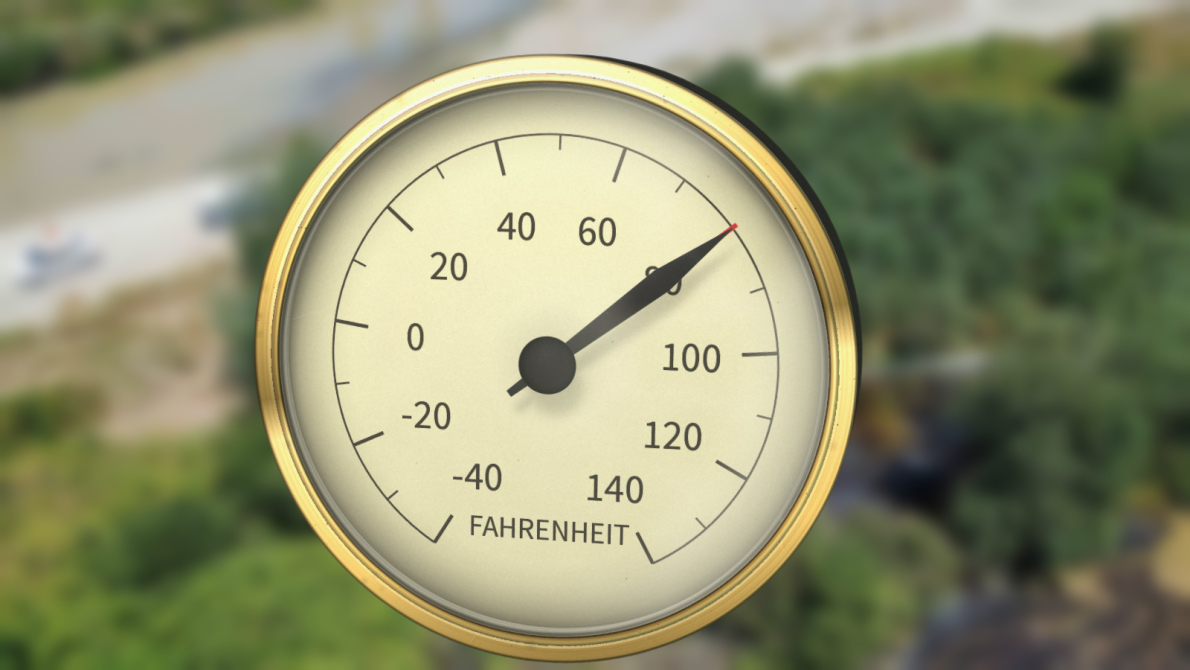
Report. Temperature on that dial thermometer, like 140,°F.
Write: 80,°F
